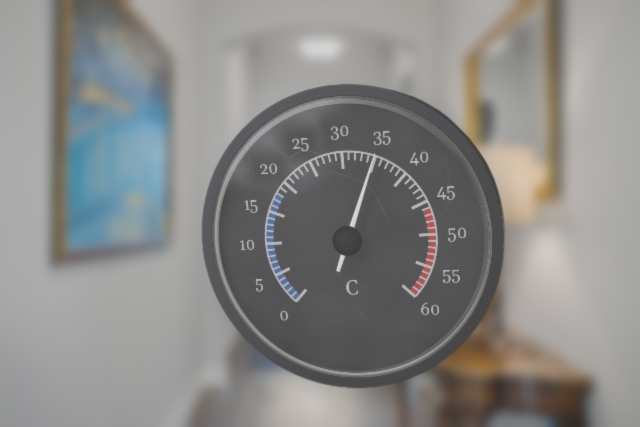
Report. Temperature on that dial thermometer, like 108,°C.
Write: 35,°C
